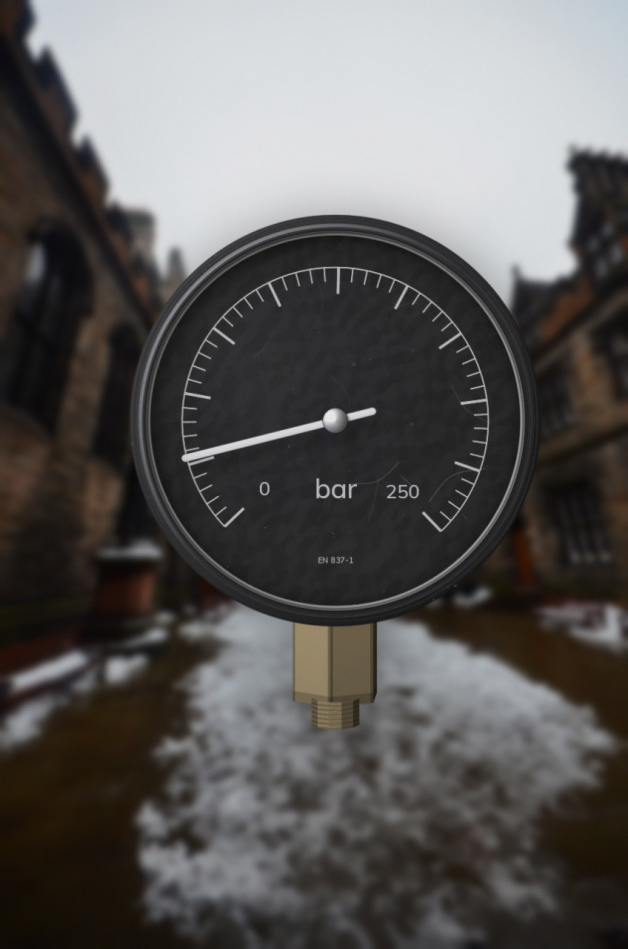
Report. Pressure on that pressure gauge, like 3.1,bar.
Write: 27.5,bar
